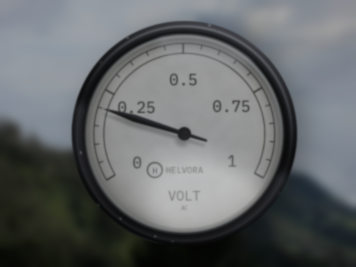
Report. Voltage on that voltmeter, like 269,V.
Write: 0.2,V
